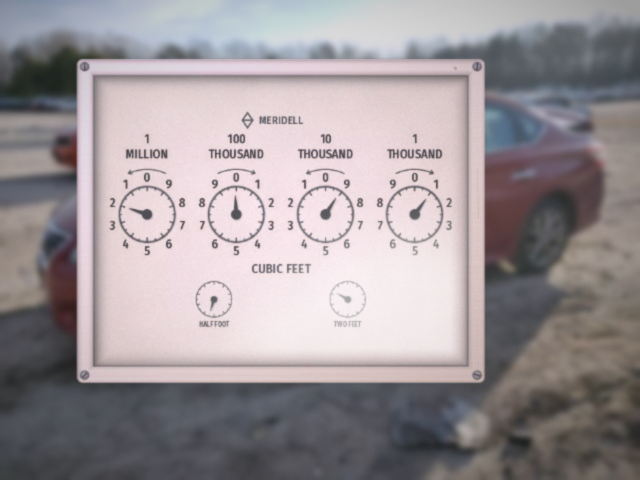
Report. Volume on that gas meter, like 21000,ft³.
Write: 199100,ft³
